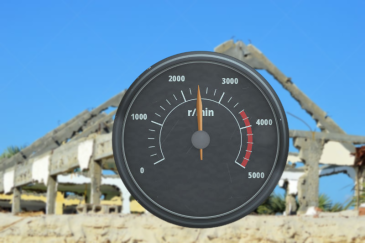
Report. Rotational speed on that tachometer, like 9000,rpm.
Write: 2400,rpm
